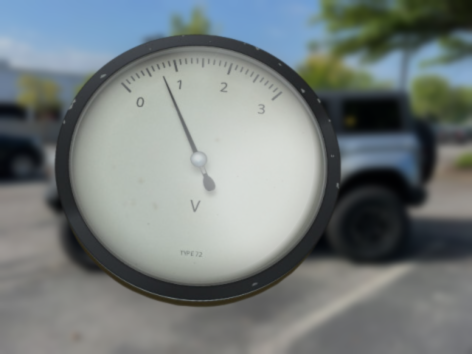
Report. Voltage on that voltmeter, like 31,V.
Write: 0.7,V
